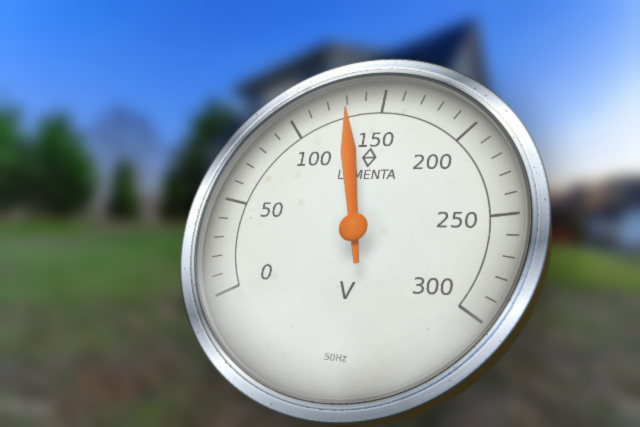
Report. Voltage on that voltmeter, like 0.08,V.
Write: 130,V
